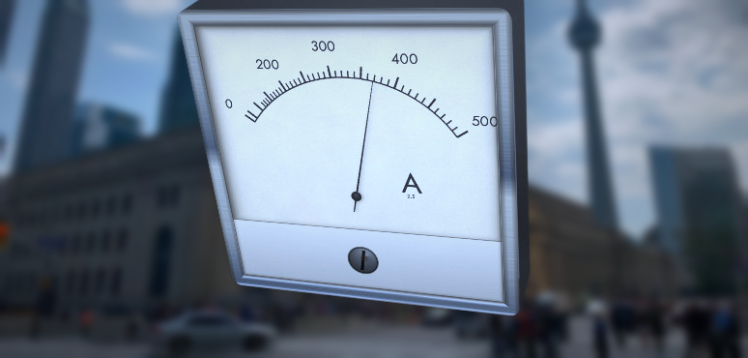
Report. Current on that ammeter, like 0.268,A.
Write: 370,A
